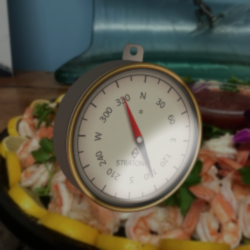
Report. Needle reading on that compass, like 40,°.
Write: 330,°
